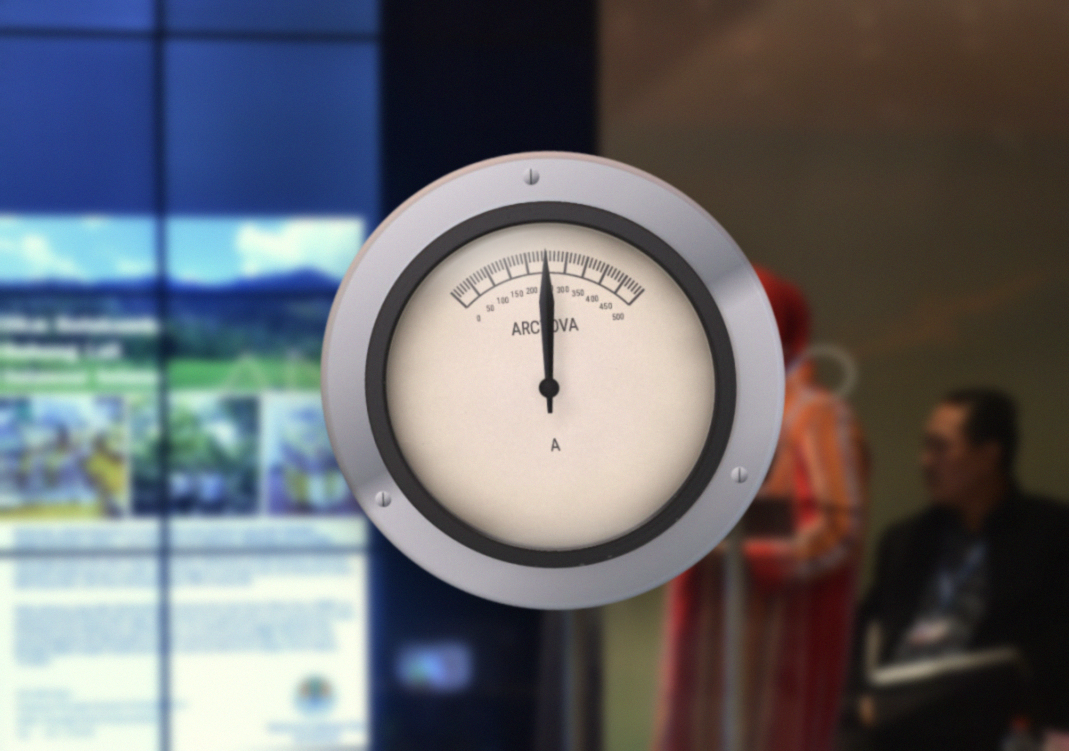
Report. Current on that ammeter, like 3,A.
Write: 250,A
